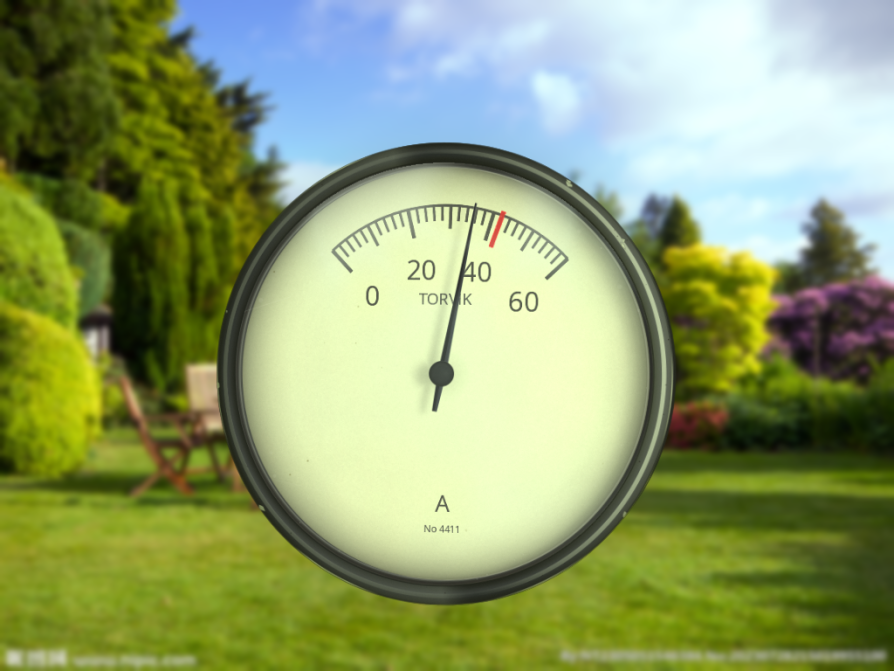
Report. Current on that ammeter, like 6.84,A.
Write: 36,A
